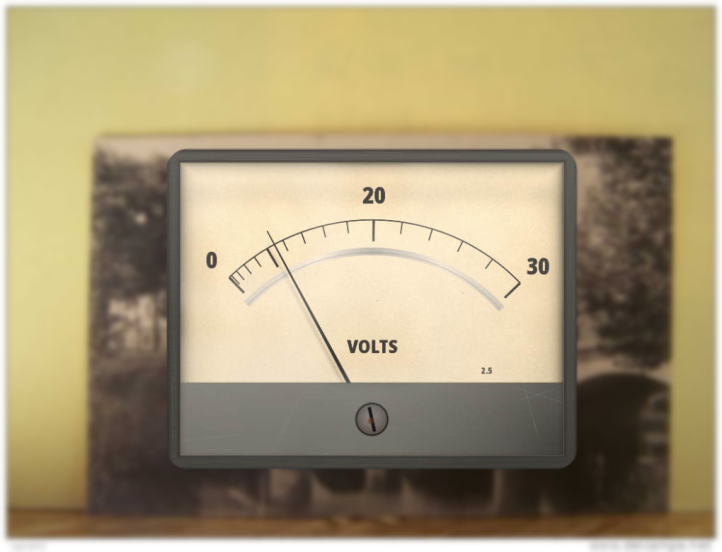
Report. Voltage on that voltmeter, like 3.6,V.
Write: 11,V
